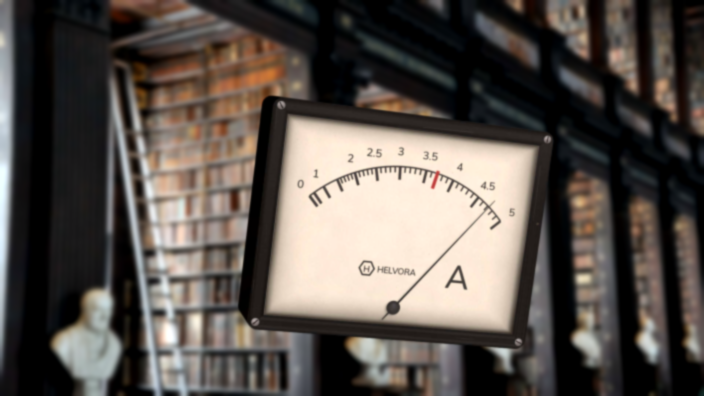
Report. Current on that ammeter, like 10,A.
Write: 4.7,A
